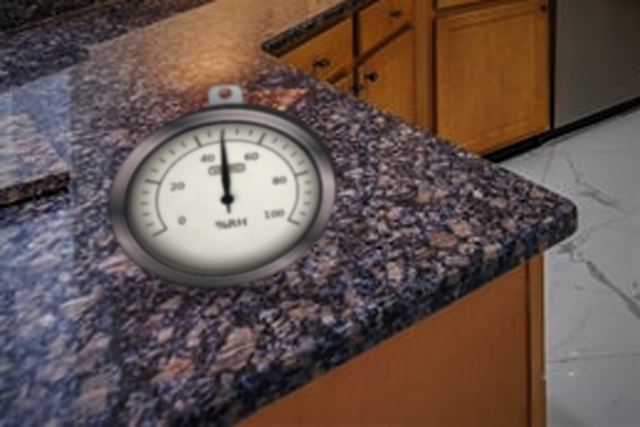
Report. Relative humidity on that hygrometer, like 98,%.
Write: 48,%
